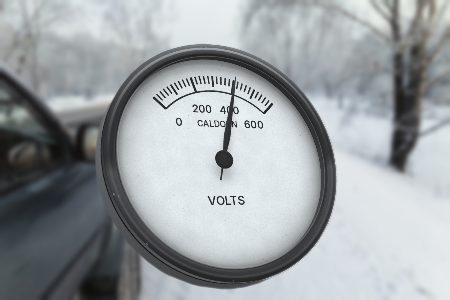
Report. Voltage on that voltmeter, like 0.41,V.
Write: 400,V
